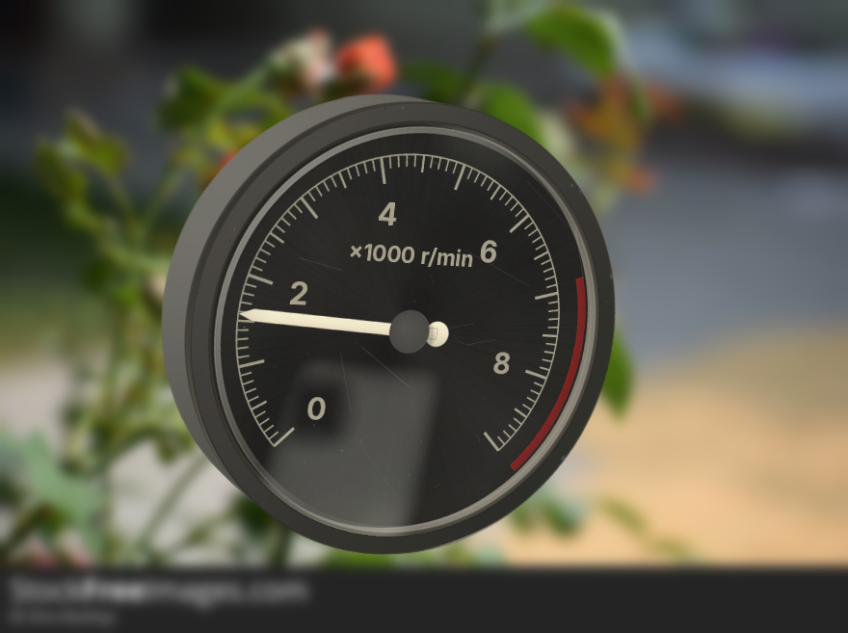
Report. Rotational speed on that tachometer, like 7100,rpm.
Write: 1600,rpm
